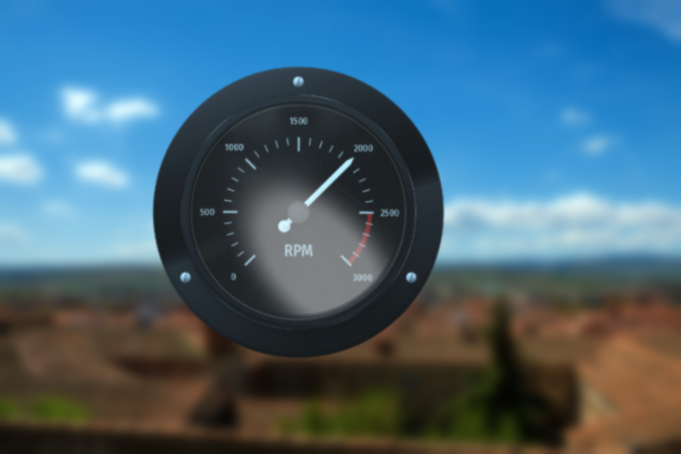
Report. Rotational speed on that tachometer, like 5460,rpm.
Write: 2000,rpm
